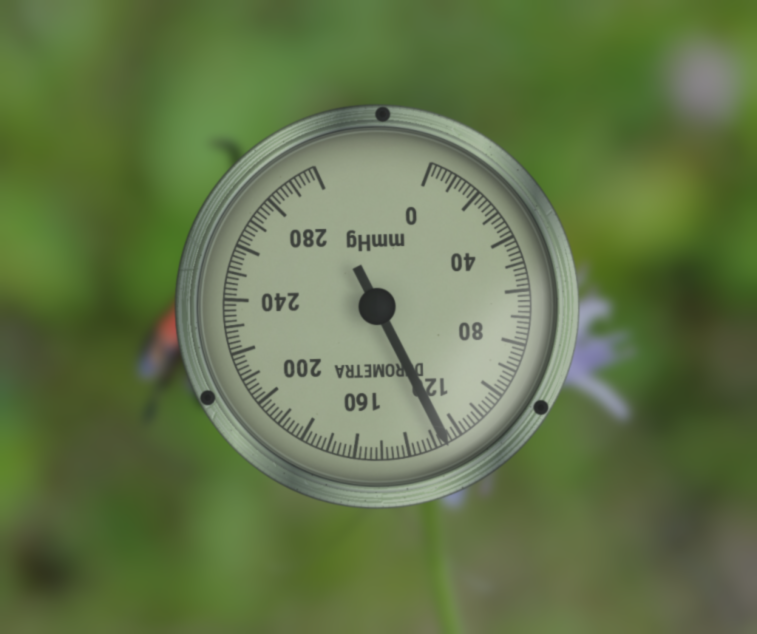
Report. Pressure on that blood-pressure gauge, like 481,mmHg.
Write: 126,mmHg
